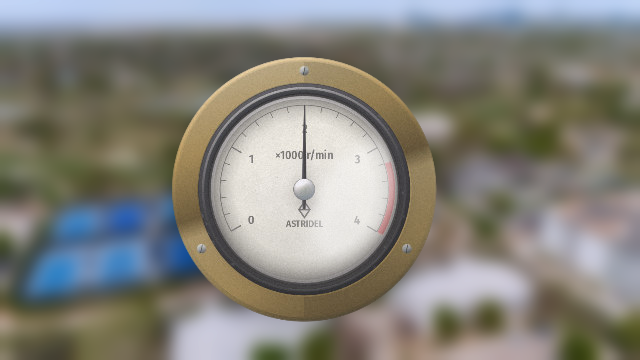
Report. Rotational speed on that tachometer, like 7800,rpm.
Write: 2000,rpm
